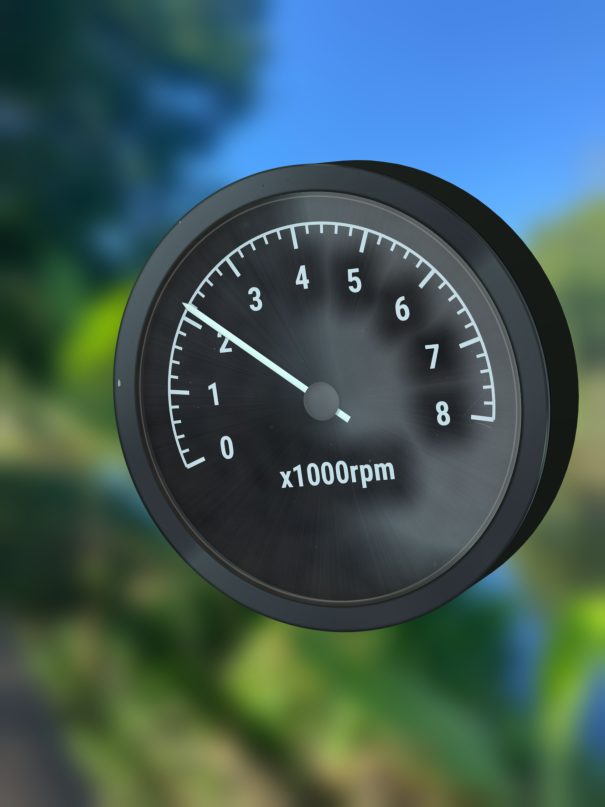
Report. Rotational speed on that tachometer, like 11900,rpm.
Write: 2200,rpm
